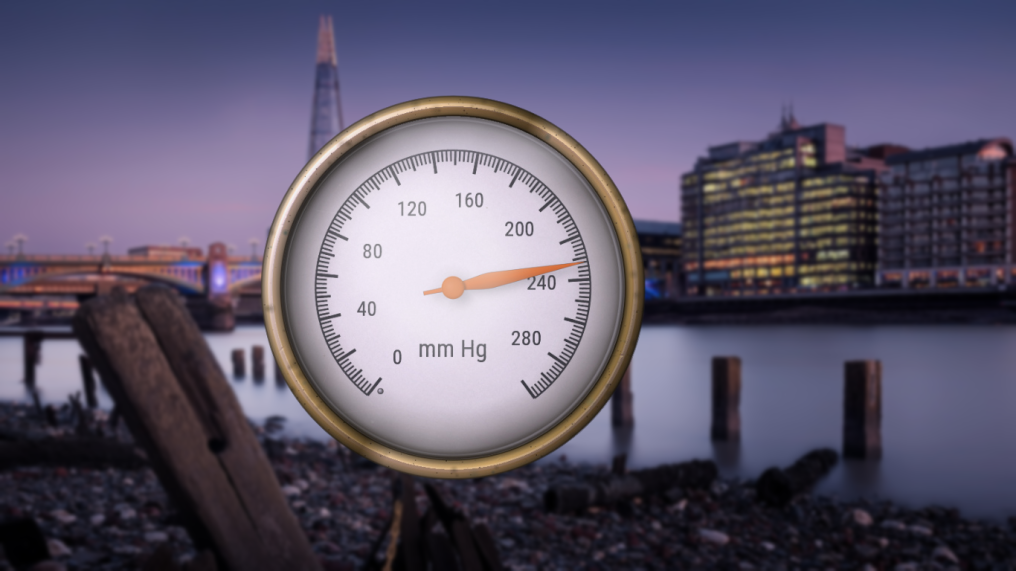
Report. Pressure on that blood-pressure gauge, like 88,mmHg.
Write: 232,mmHg
